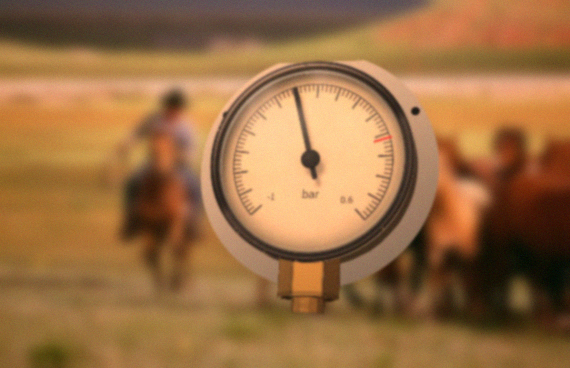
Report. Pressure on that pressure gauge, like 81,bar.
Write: -0.3,bar
